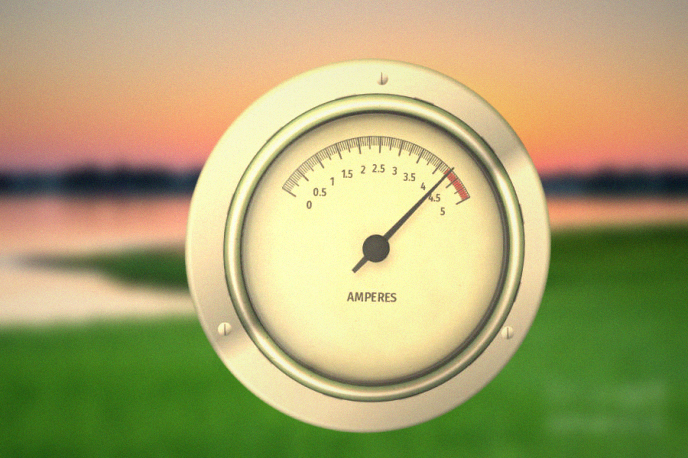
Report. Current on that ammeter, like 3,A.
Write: 4.25,A
